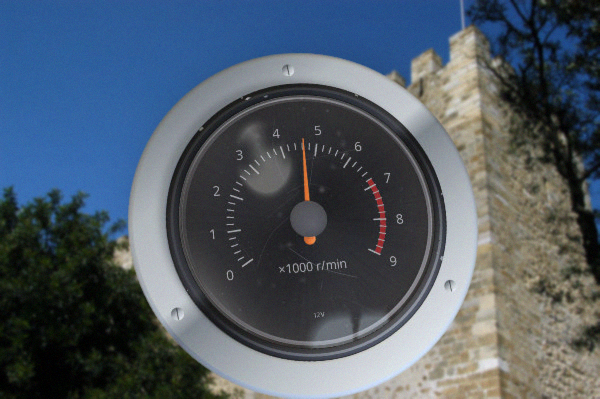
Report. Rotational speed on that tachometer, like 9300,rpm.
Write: 4600,rpm
